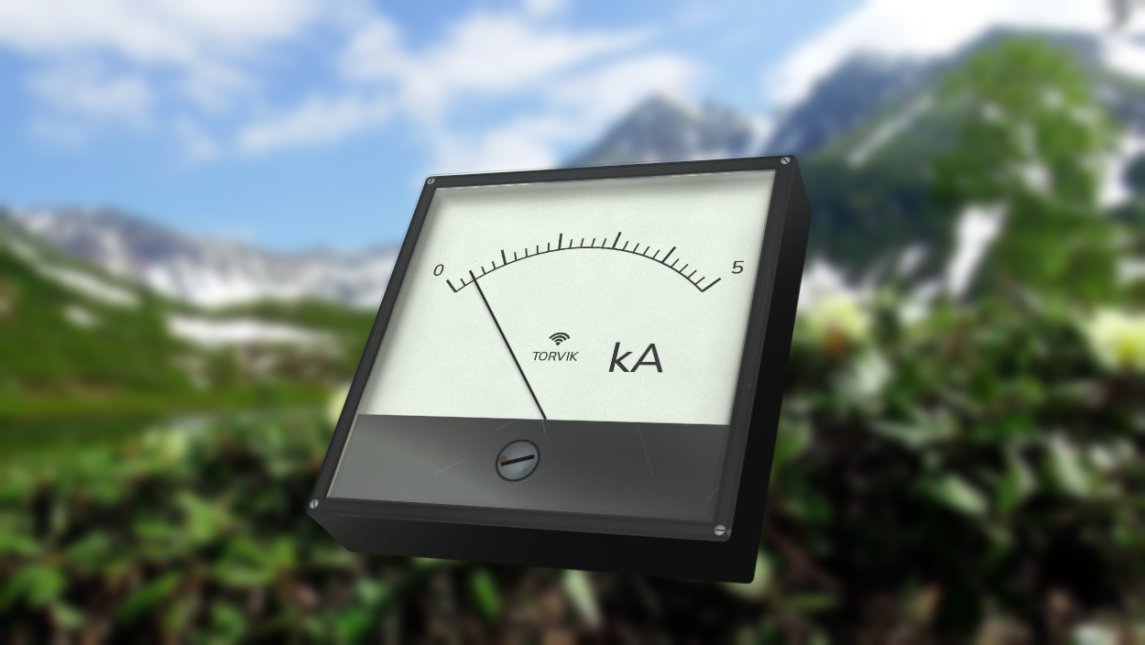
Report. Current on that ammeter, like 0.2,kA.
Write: 0.4,kA
